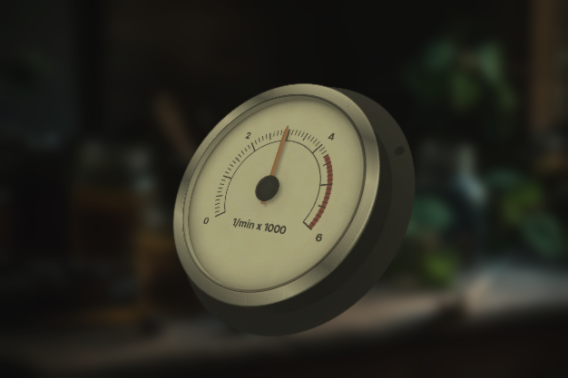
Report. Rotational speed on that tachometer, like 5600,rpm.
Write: 3000,rpm
